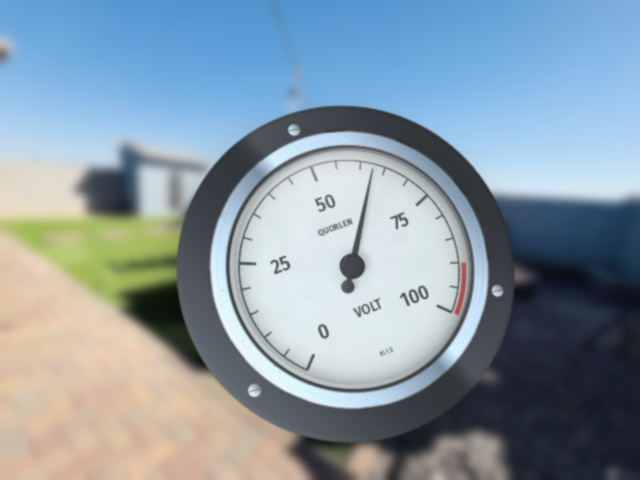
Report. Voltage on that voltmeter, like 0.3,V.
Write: 62.5,V
